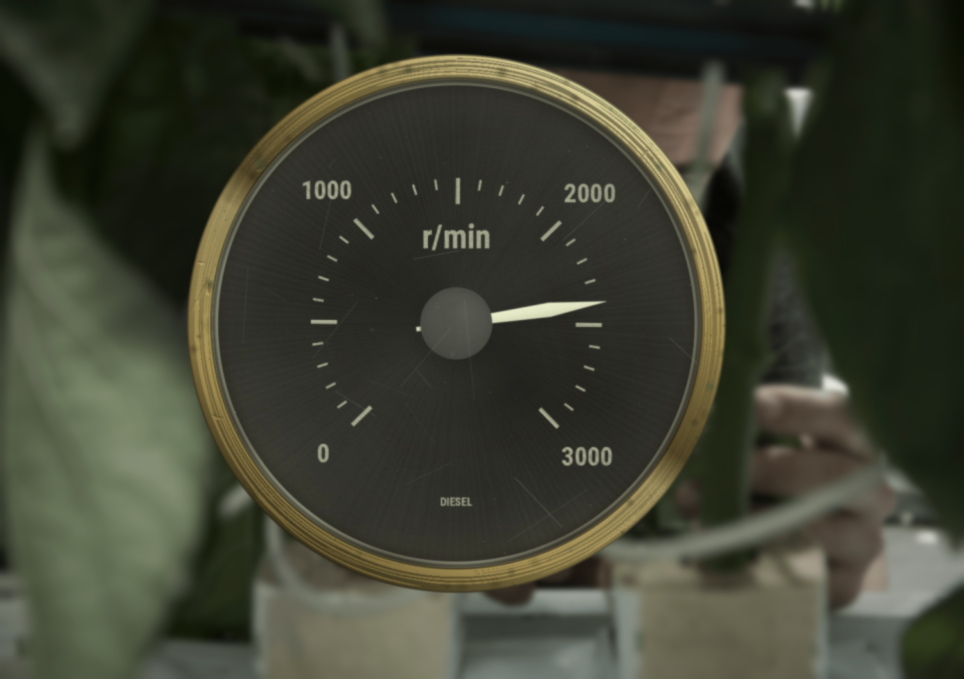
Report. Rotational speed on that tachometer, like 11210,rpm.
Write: 2400,rpm
